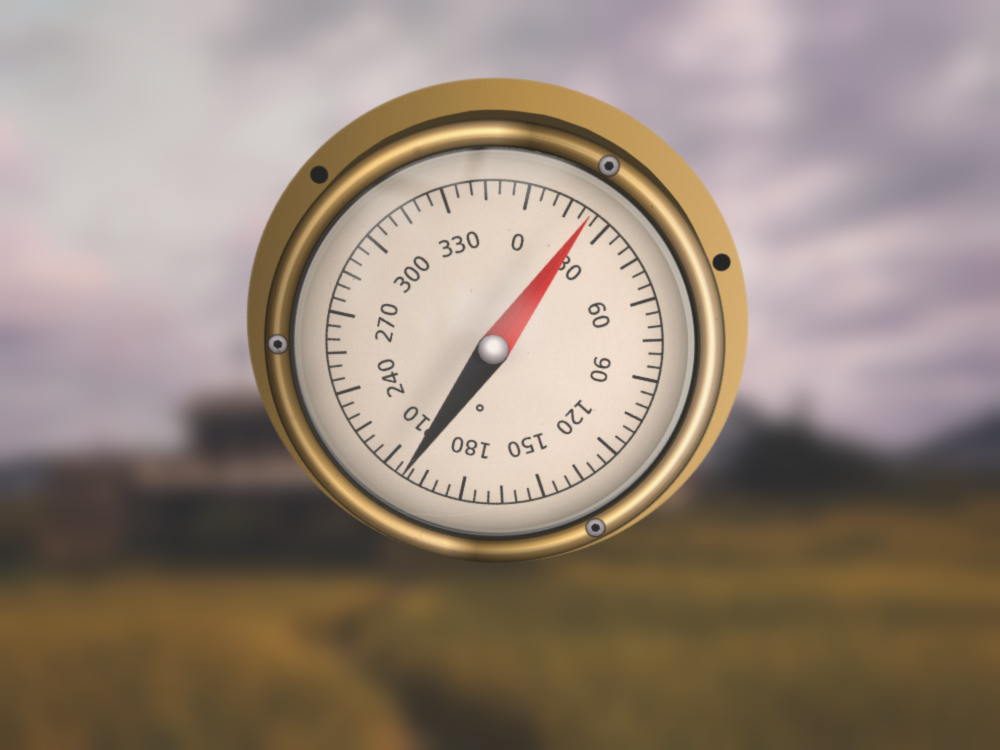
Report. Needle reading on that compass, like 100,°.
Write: 22.5,°
